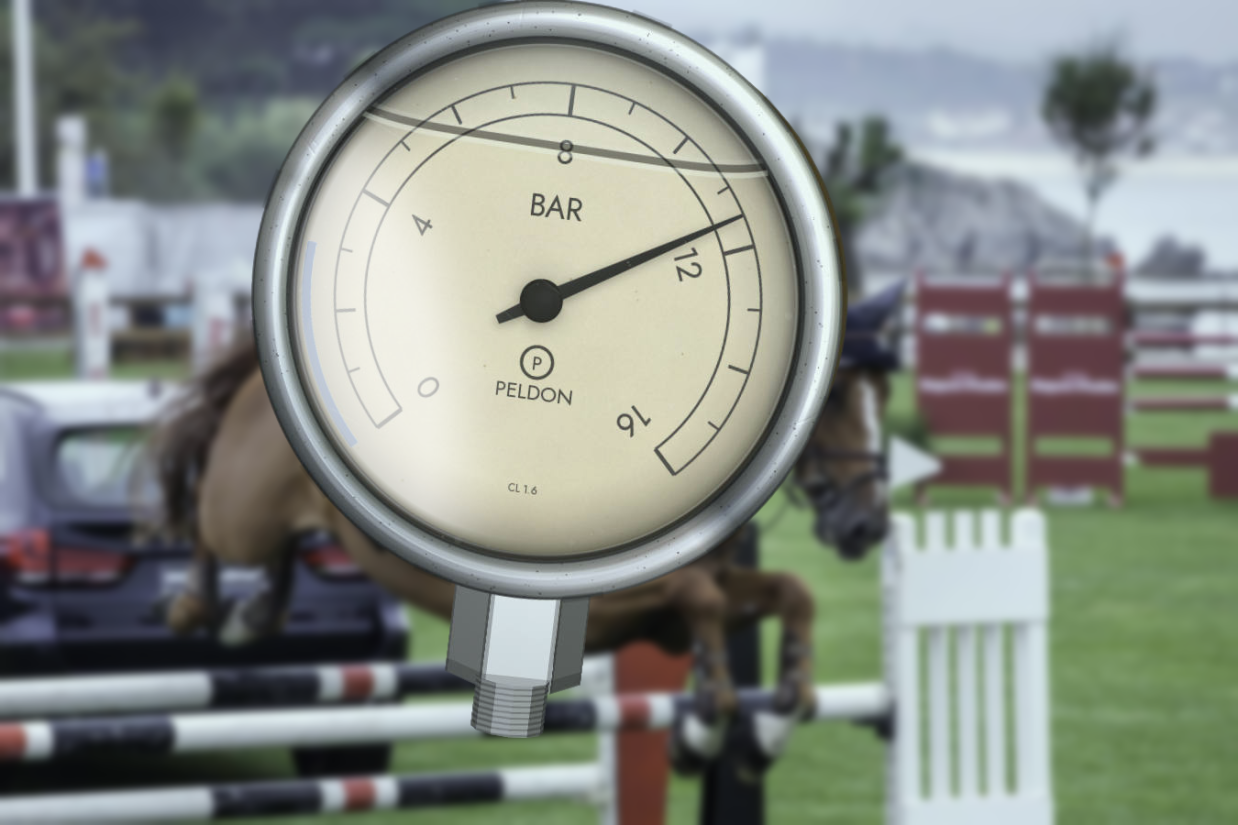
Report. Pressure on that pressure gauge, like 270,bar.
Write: 11.5,bar
